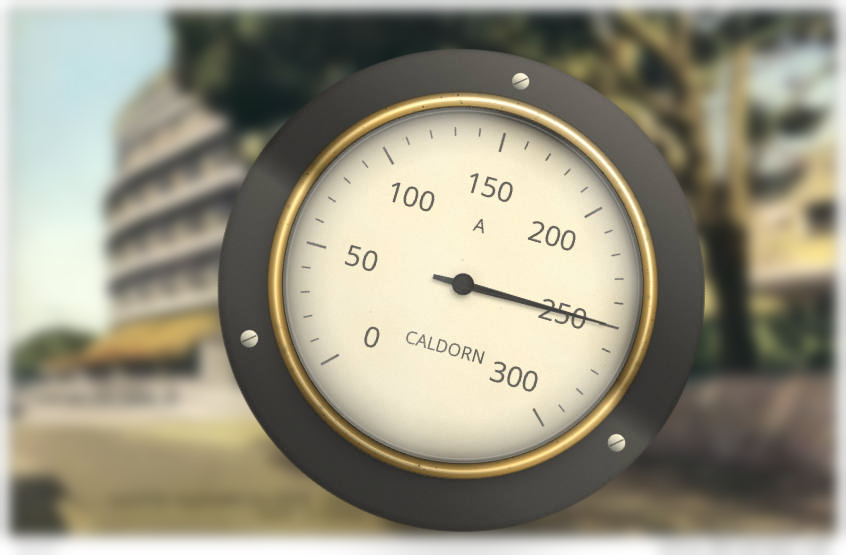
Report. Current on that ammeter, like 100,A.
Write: 250,A
